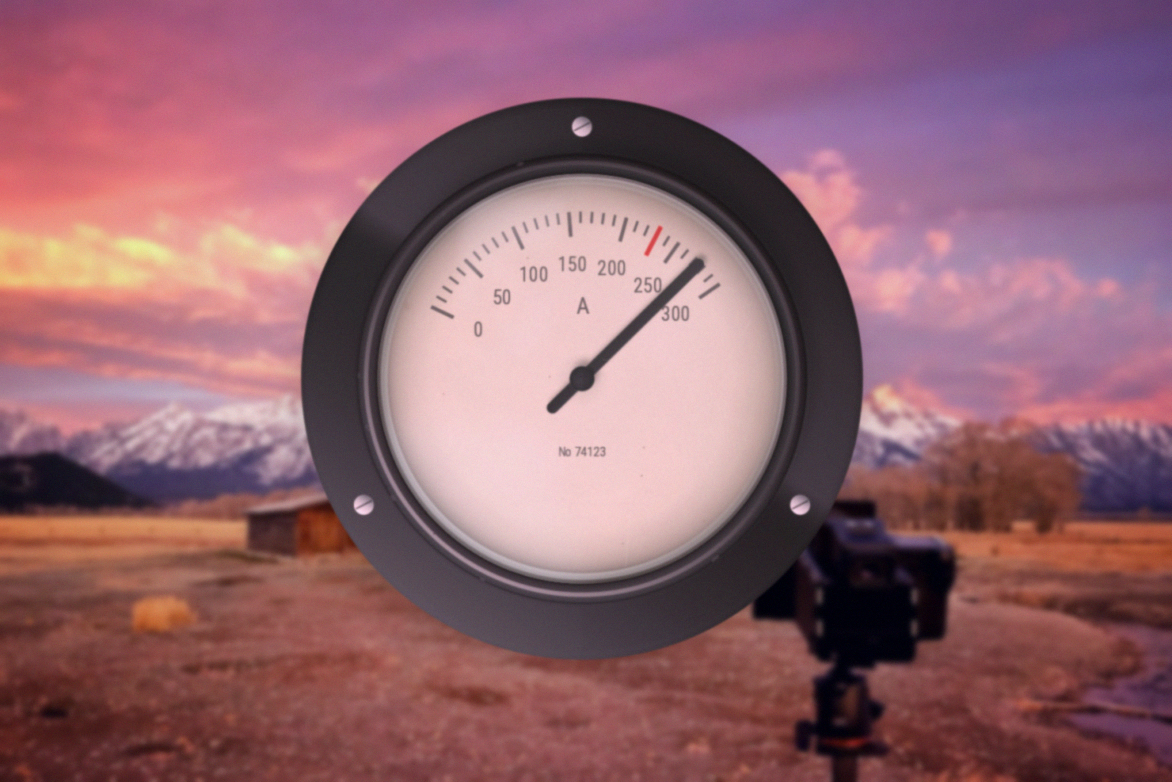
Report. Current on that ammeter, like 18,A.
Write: 275,A
